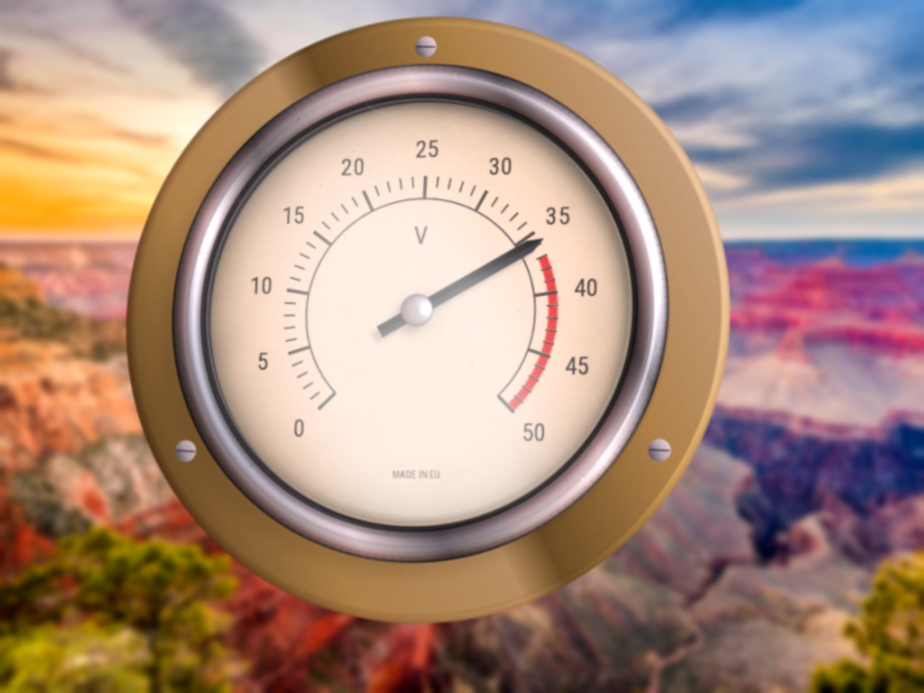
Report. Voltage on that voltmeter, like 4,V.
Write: 36,V
